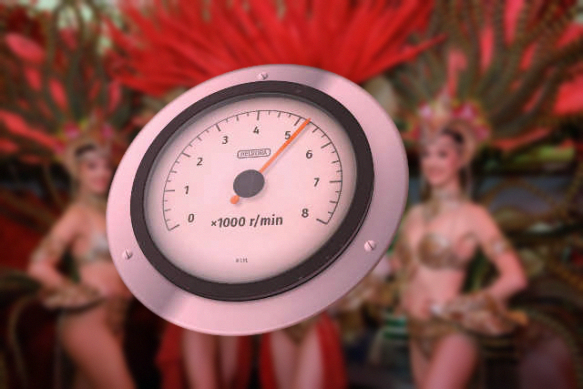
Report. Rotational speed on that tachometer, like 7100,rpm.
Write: 5250,rpm
